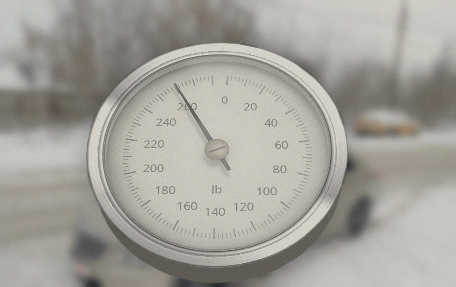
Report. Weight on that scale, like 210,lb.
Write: 260,lb
